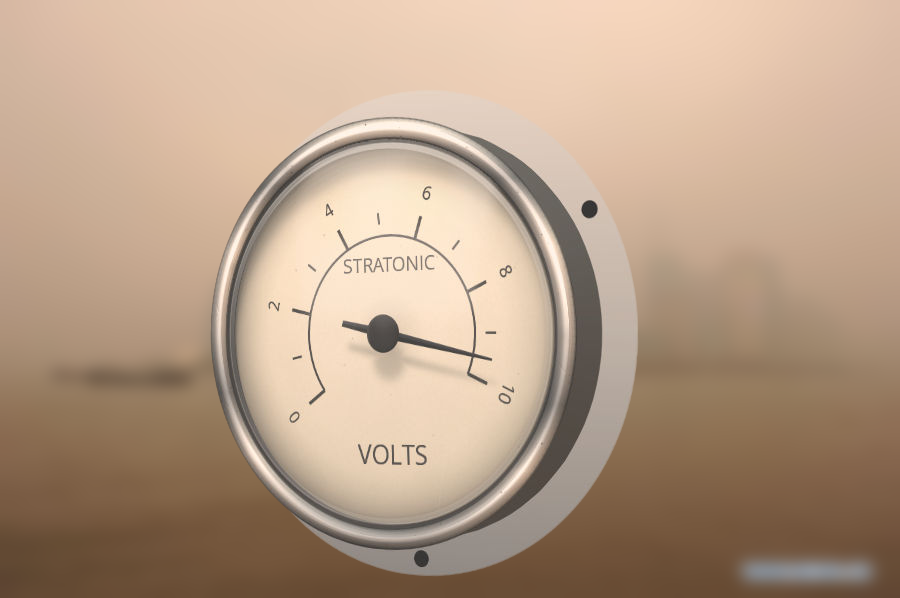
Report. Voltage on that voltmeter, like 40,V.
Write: 9.5,V
